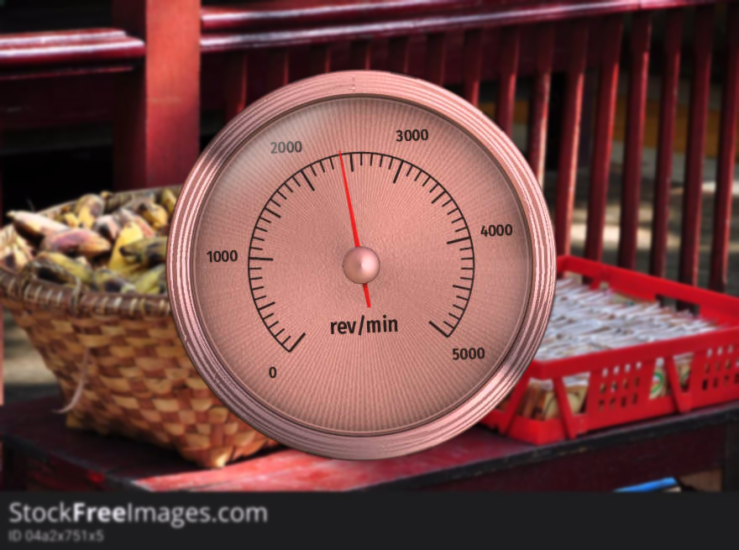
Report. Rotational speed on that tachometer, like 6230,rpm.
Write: 2400,rpm
